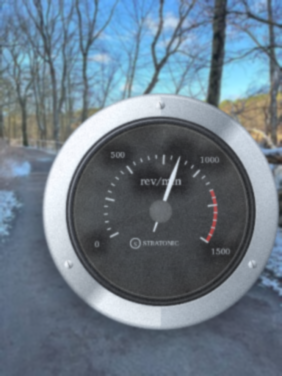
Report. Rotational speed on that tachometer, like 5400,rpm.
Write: 850,rpm
